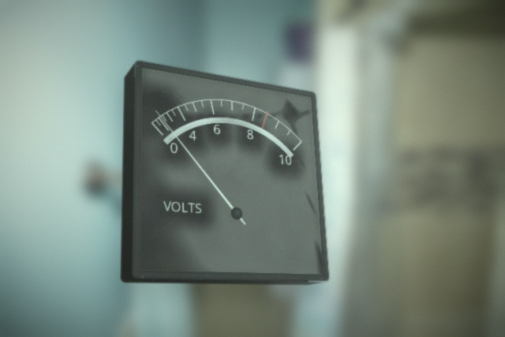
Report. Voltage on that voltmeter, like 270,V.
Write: 2,V
